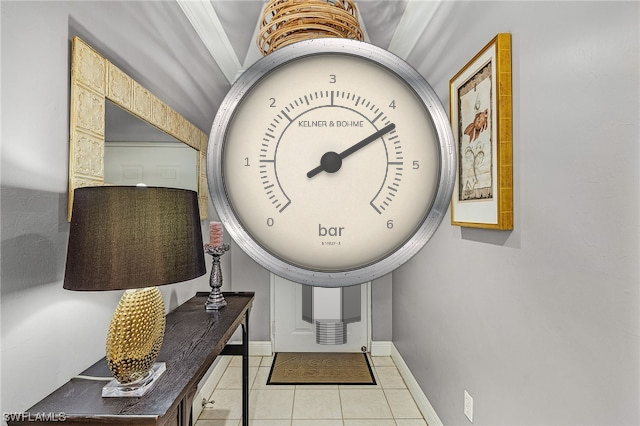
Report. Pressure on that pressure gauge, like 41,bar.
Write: 4.3,bar
